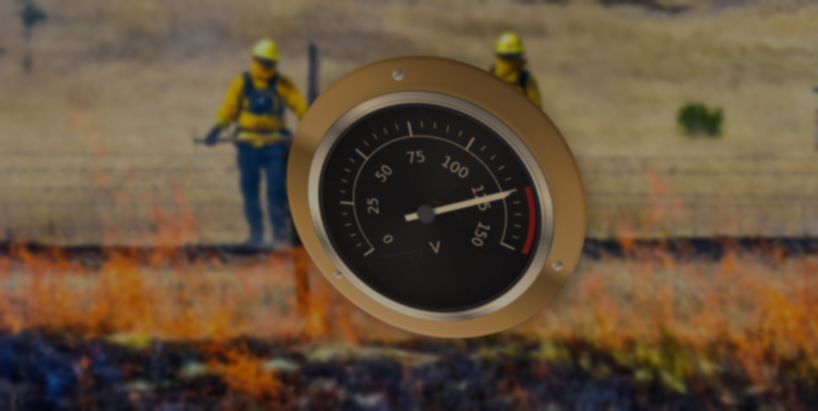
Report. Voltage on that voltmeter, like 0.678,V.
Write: 125,V
